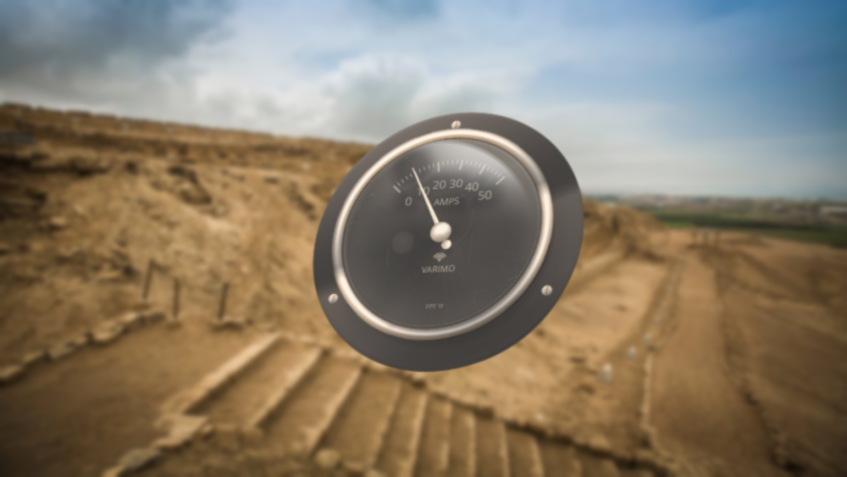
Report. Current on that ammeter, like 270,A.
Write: 10,A
